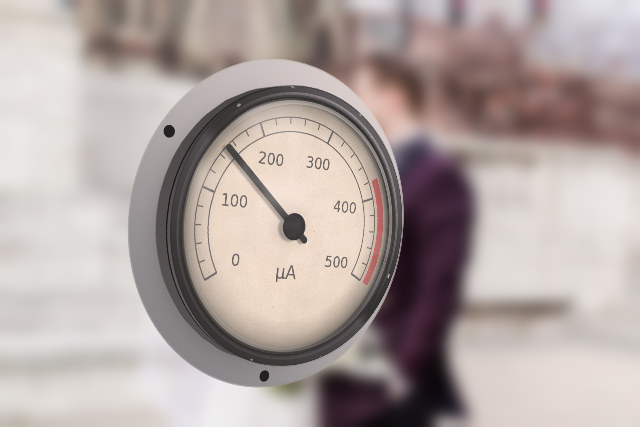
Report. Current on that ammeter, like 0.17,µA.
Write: 150,µA
